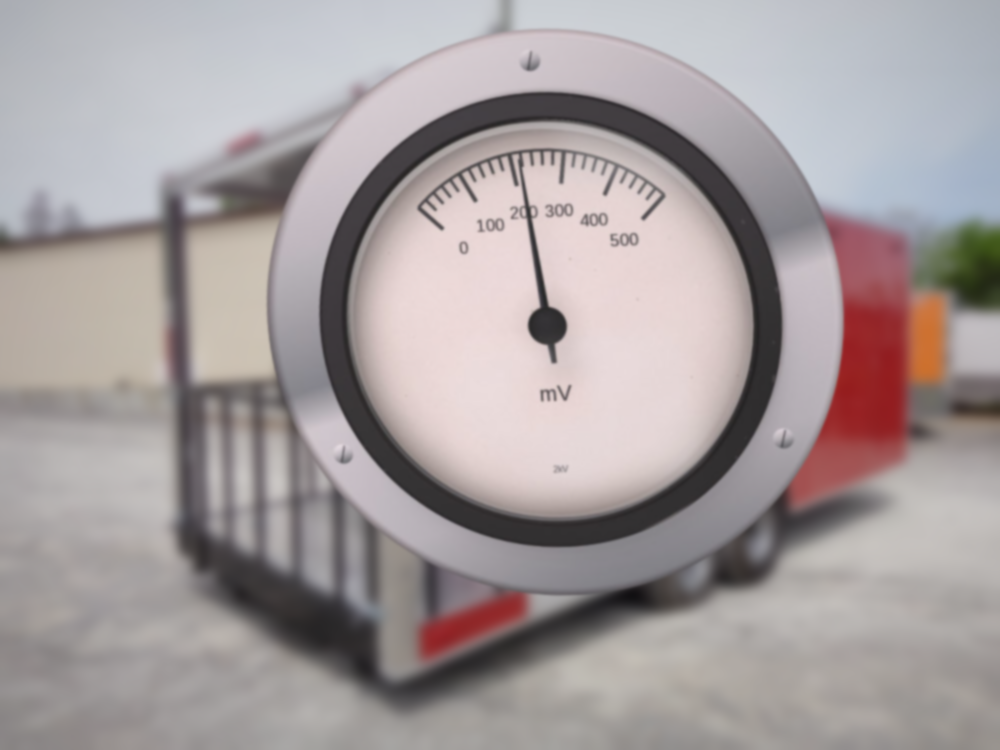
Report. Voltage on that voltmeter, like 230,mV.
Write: 220,mV
